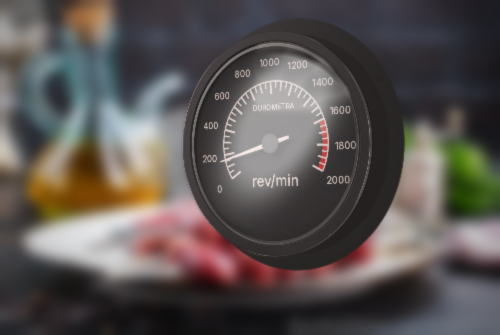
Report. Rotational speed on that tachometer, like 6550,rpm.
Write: 150,rpm
